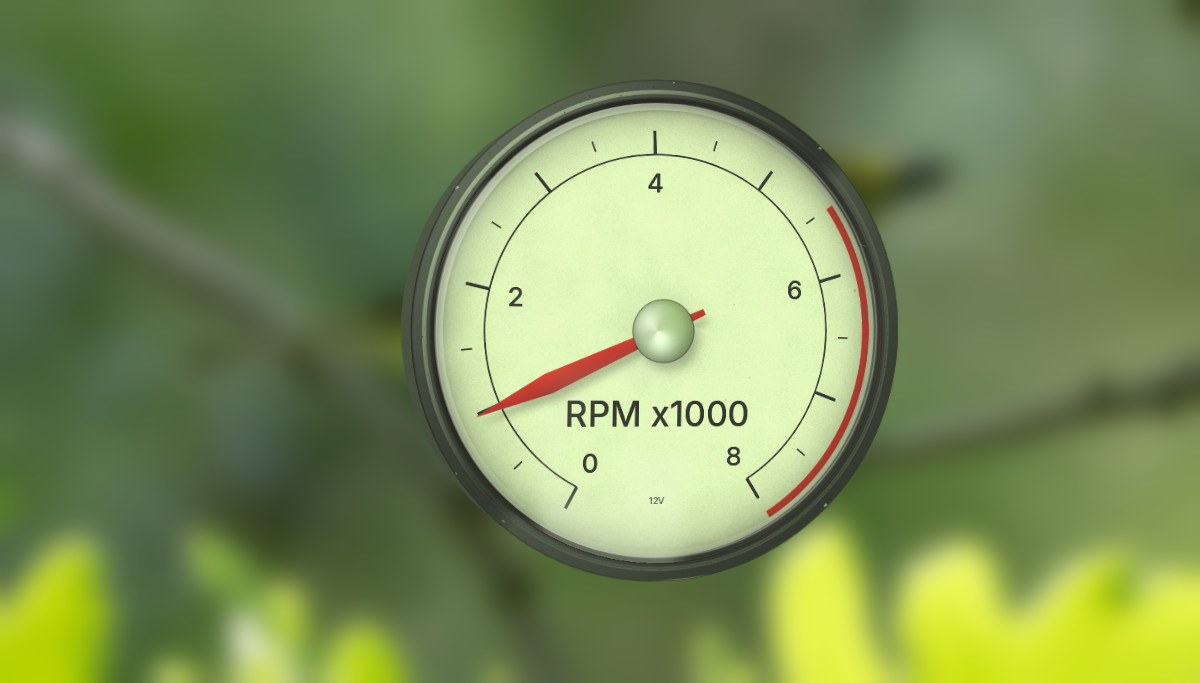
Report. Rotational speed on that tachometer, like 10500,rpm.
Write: 1000,rpm
